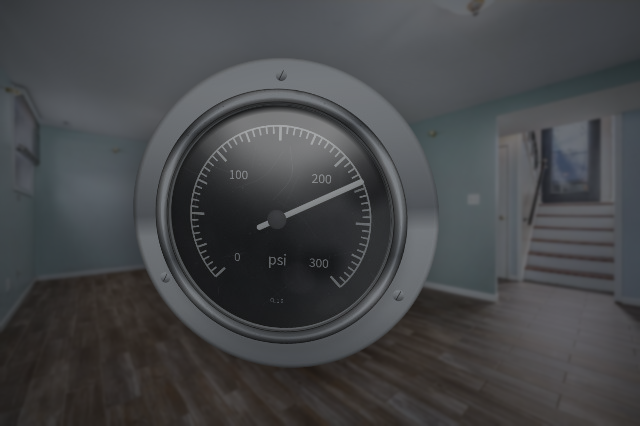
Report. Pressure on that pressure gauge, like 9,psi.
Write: 220,psi
